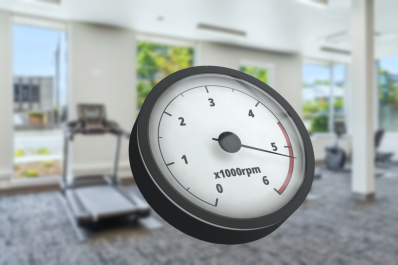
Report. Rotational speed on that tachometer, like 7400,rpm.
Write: 5250,rpm
